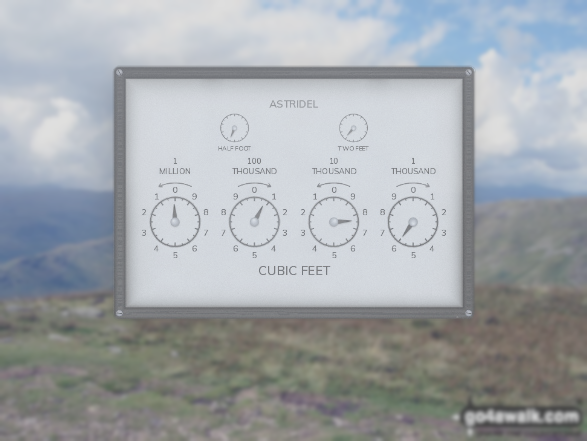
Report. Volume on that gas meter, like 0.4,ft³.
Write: 7600,ft³
